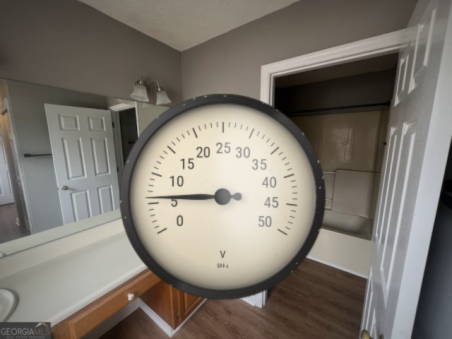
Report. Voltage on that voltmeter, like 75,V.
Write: 6,V
